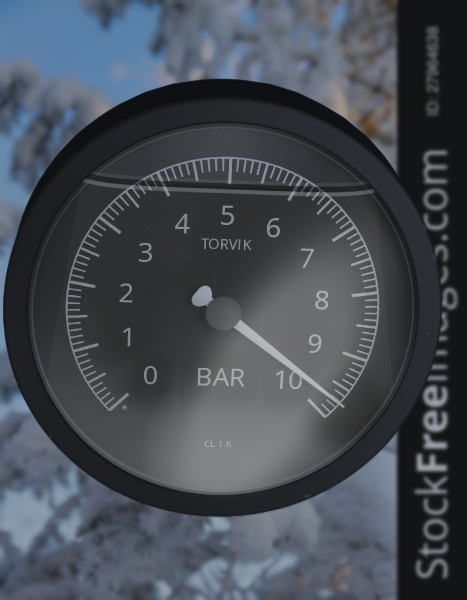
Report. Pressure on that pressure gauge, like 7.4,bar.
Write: 9.7,bar
